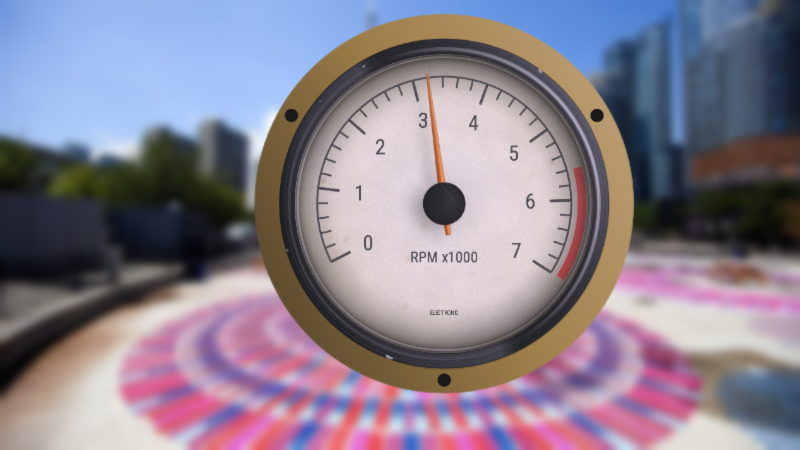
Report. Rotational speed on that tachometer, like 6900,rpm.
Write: 3200,rpm
